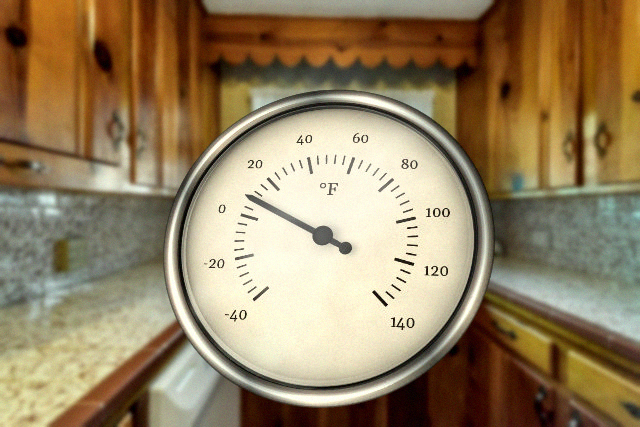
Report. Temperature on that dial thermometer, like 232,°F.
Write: 8,°F
